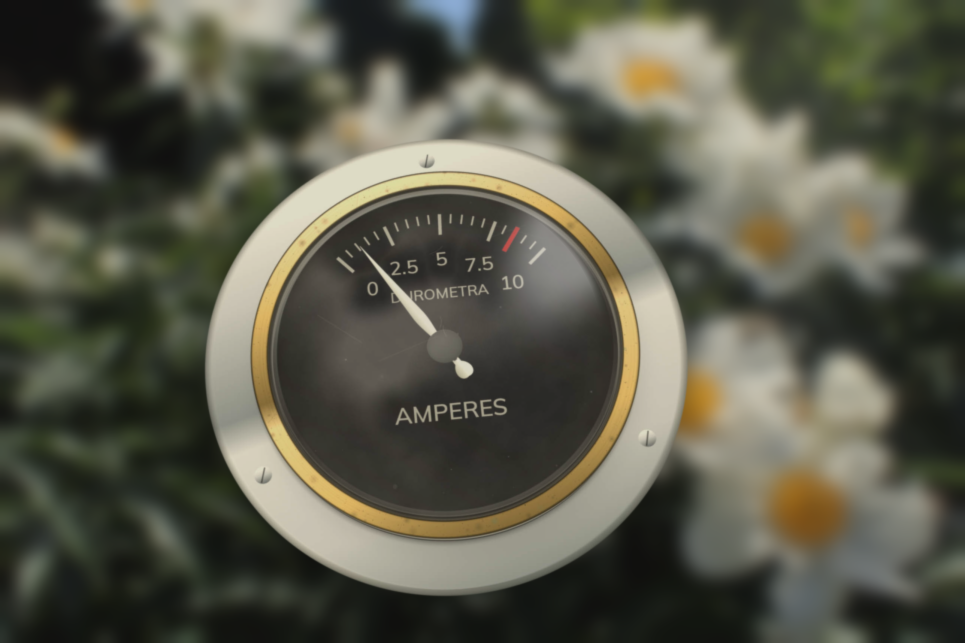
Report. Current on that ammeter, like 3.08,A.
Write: 1,A
